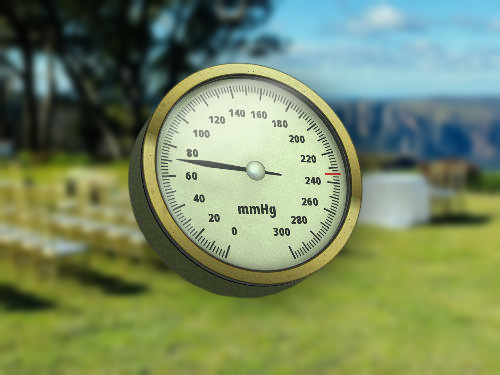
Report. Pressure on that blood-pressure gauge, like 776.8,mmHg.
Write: 70,mmHg
